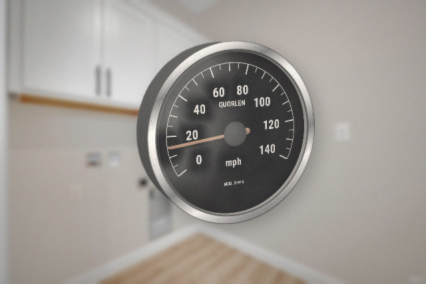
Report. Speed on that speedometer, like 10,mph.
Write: 15,mph
